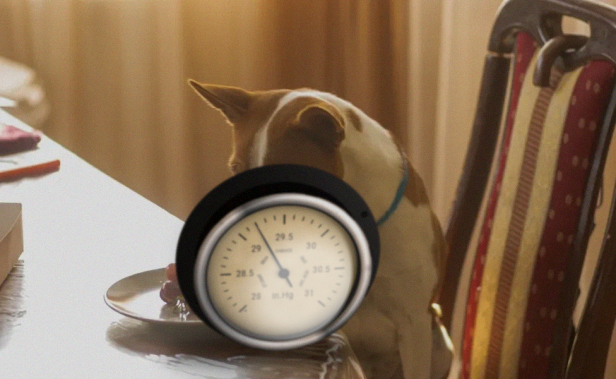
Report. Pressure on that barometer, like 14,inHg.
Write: 29.2,inHg
